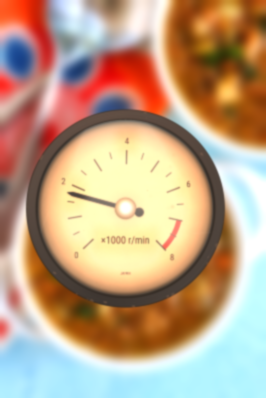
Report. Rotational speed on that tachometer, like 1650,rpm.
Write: 1750,rpm
